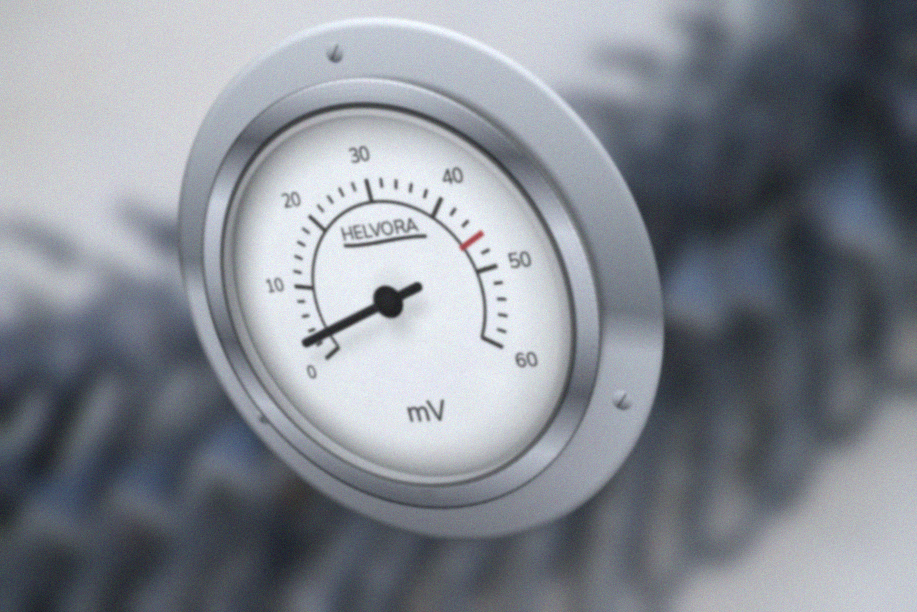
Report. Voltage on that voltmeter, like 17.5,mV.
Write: 3,mV
